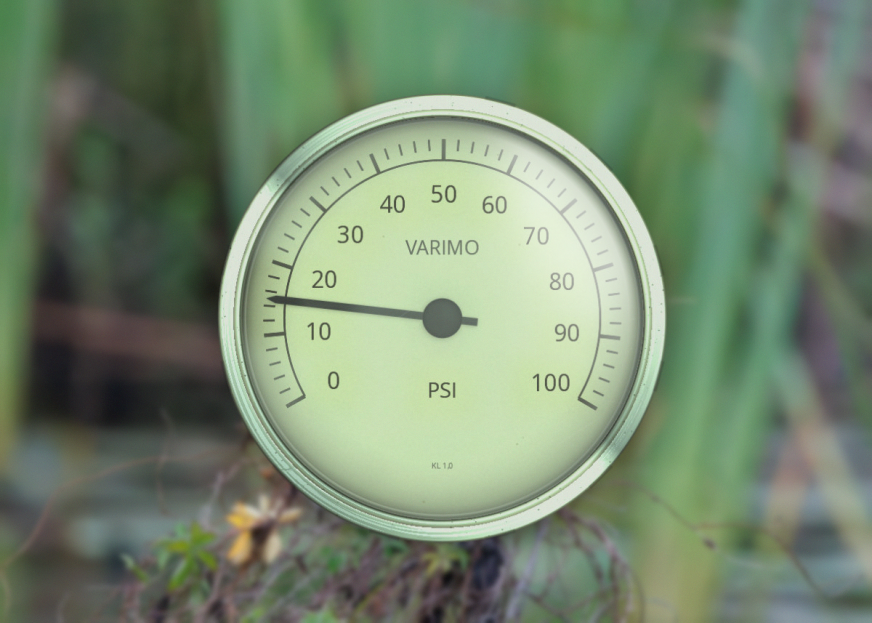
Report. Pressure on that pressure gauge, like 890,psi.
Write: 15,psi
